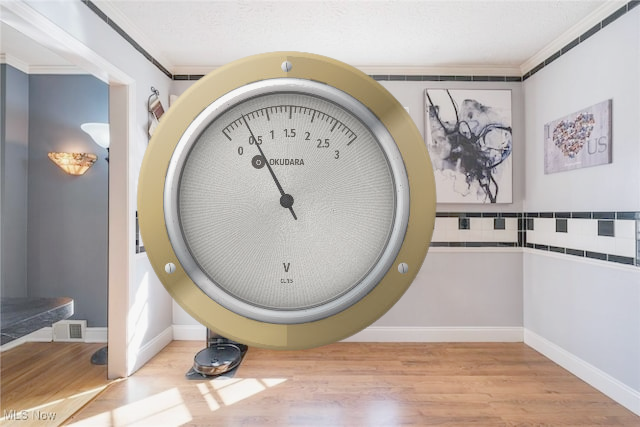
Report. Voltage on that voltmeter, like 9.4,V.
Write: 0.5,V
